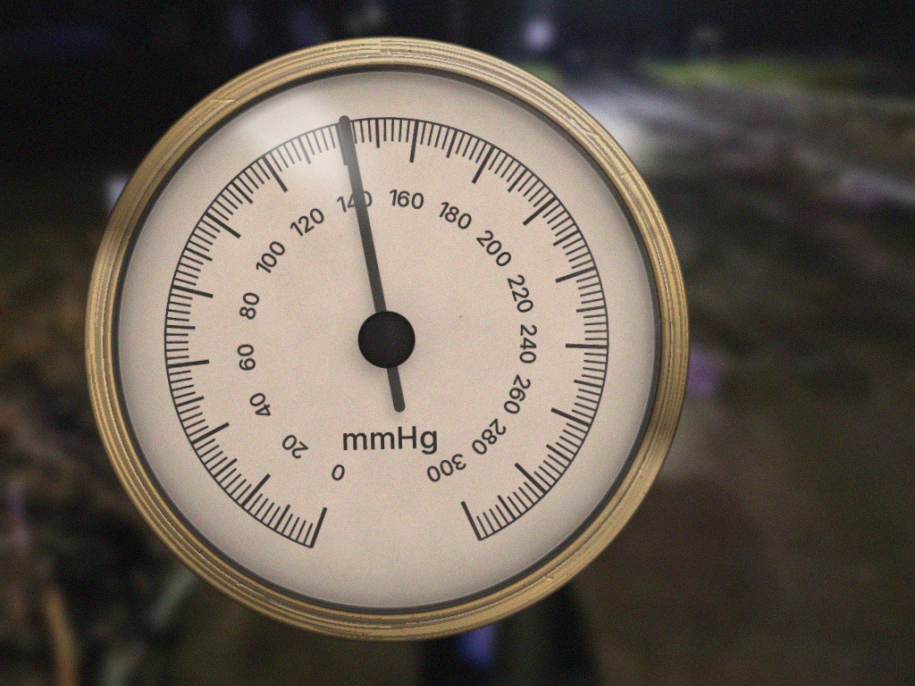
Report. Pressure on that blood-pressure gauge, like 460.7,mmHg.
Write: 142,mmHg
